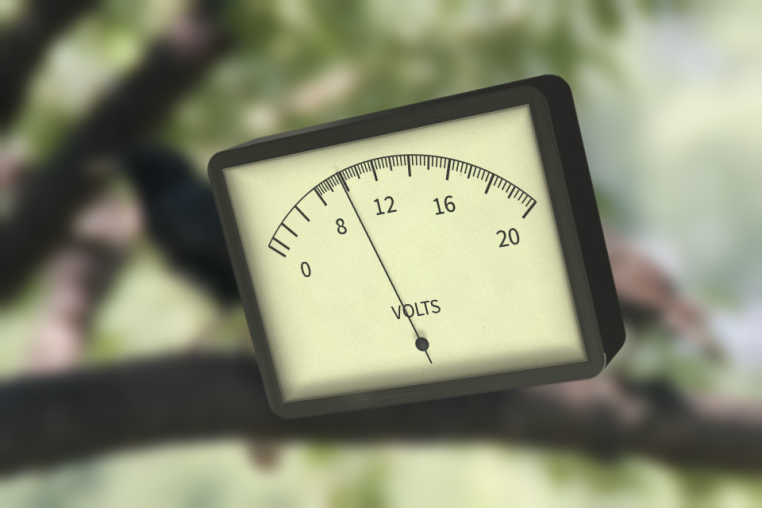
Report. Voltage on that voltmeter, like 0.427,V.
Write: 10,V
